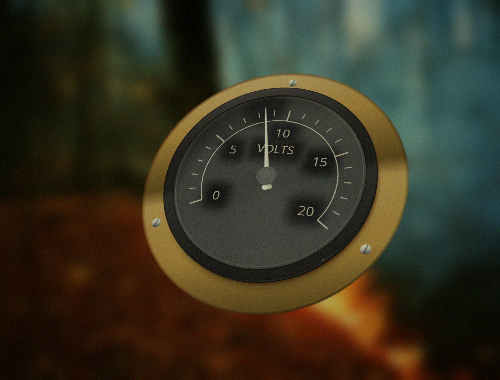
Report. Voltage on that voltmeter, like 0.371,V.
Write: 8.5,V
